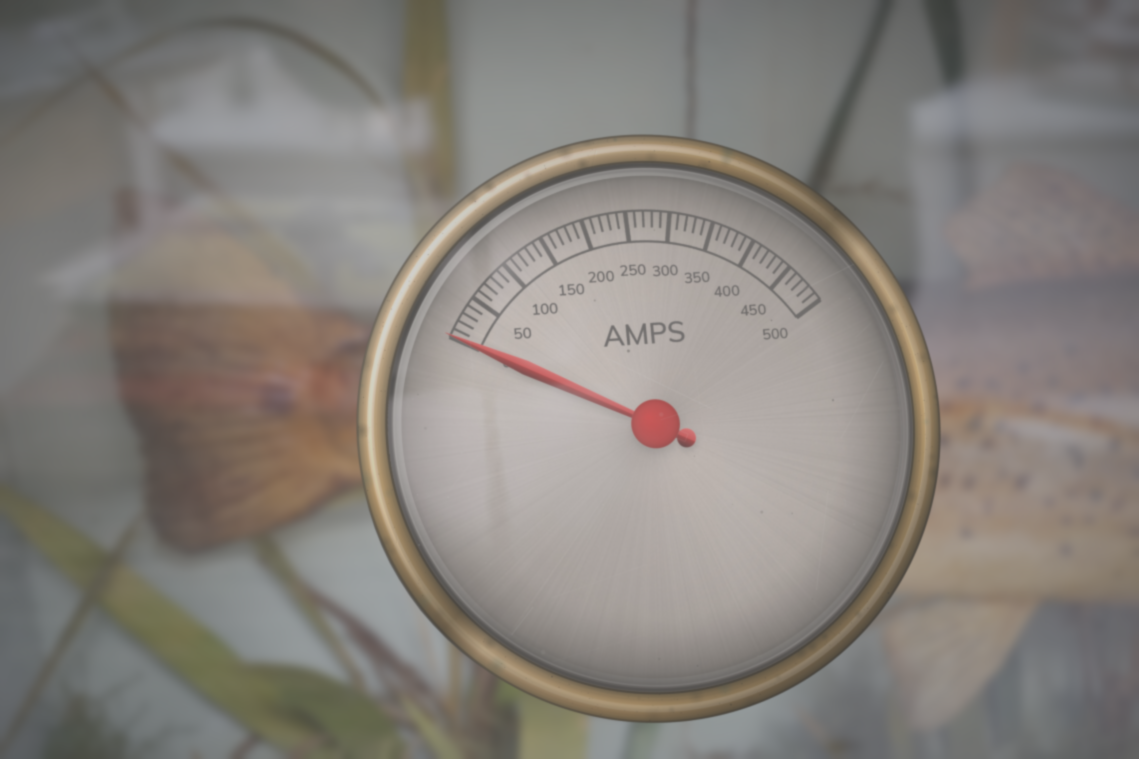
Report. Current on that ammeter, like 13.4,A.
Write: 0,A
